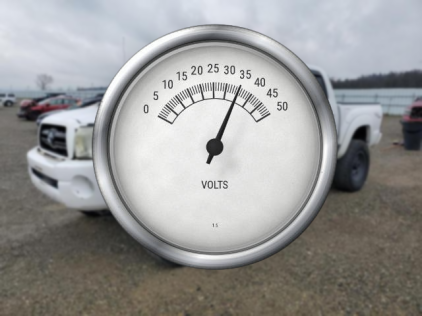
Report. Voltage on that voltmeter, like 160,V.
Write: 35,V
